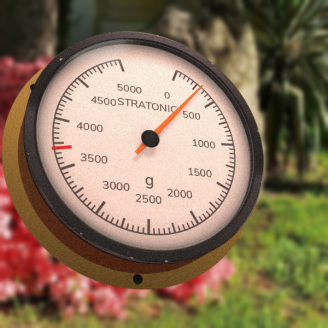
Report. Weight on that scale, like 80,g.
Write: 300,g
